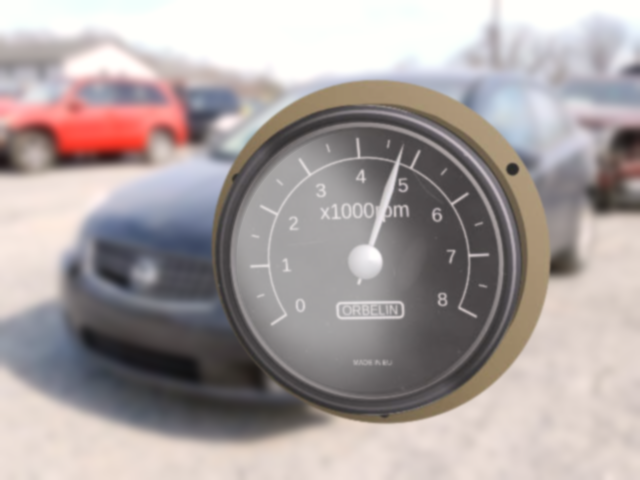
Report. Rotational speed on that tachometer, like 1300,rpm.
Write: 4750,rpm
